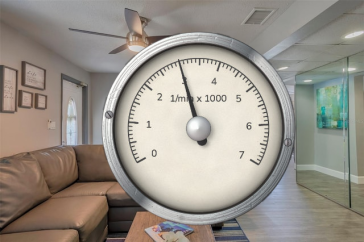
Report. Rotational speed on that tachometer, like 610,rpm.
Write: 3000,rpm
